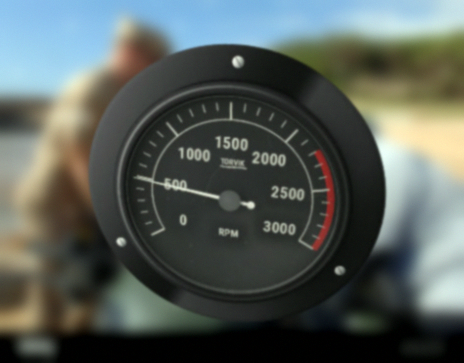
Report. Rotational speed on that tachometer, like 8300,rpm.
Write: 500,rpm
